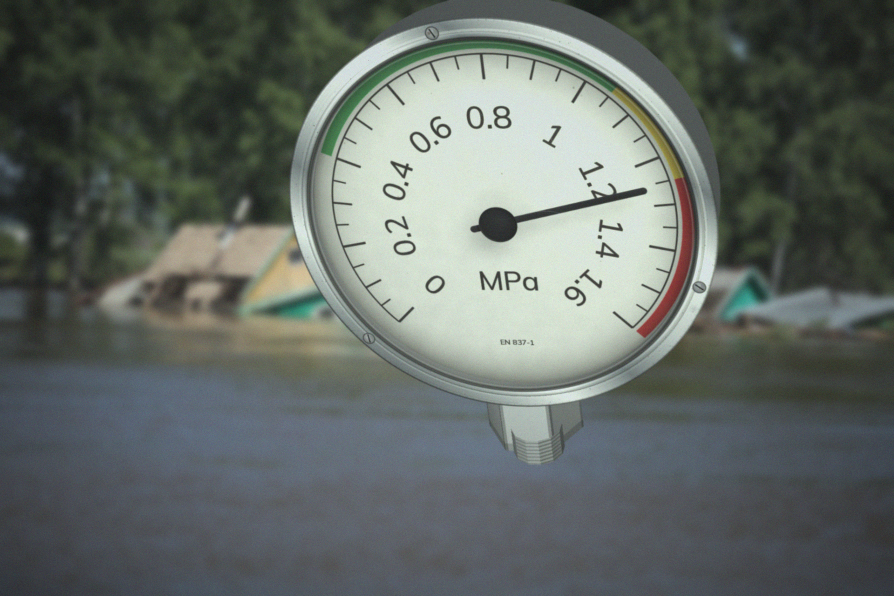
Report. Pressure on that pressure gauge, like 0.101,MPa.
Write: 1.25,MPa
